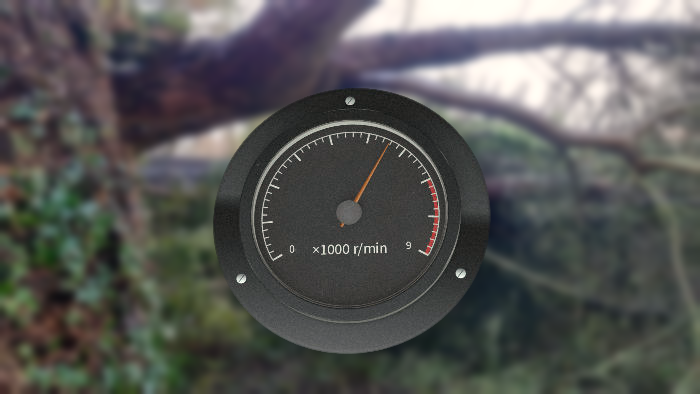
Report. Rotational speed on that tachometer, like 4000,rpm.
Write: 5600,rpm
